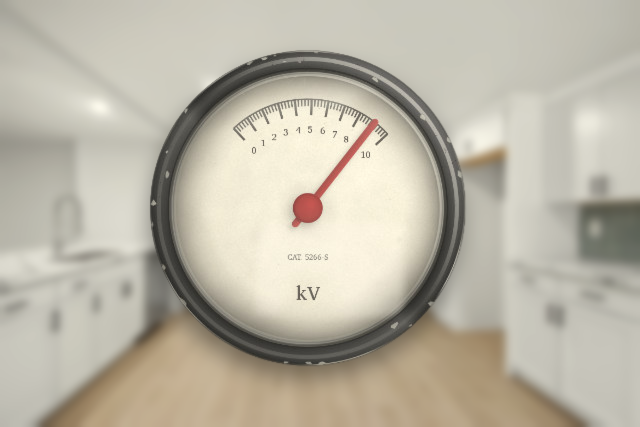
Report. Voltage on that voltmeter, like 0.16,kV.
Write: 9,kV
